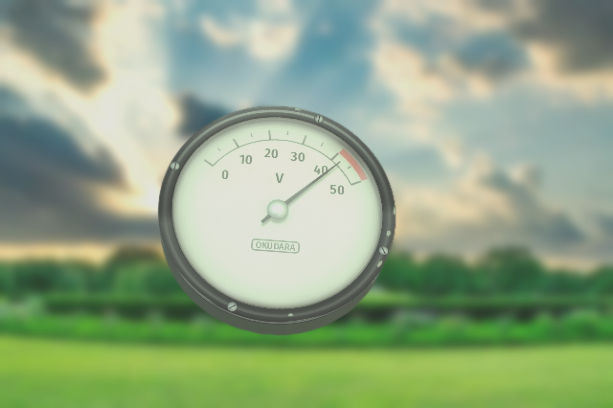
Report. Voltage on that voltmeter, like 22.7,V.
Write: 42.5,V
